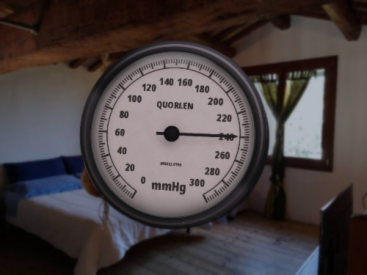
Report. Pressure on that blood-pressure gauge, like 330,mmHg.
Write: 240,mmHg
